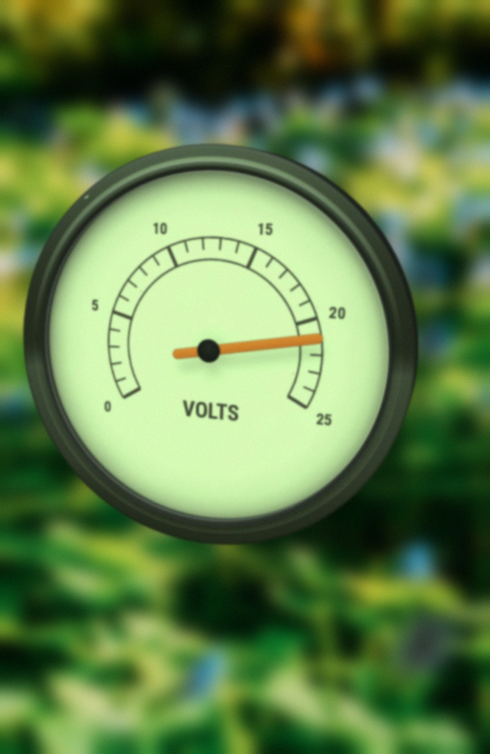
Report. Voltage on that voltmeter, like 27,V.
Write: 21,V
